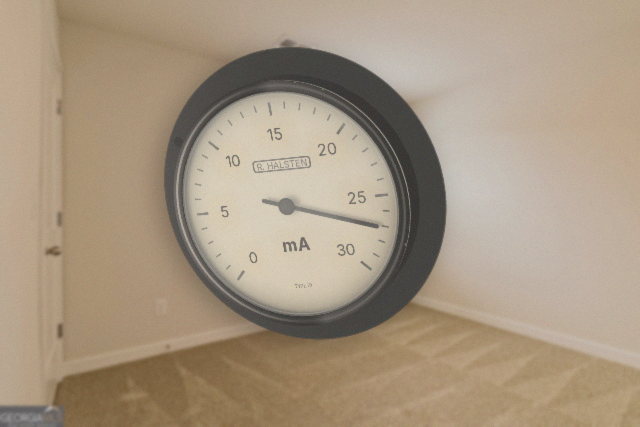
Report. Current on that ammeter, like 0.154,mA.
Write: 27,mA
